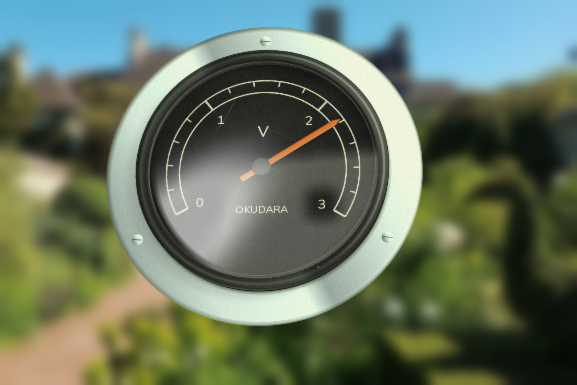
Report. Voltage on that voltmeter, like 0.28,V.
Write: 2.2,V
